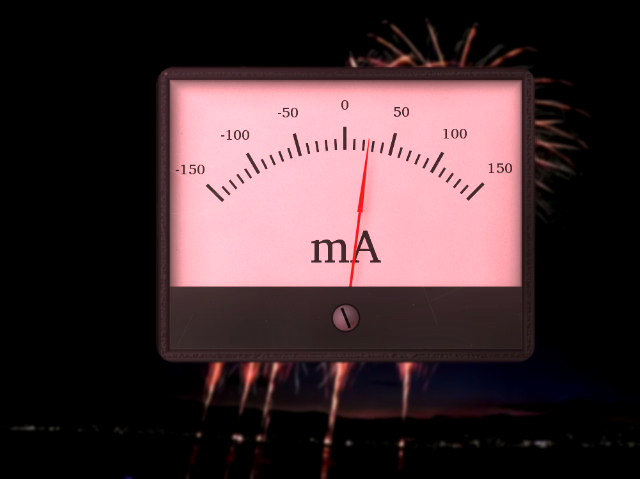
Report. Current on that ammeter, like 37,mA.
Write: 25,mA
